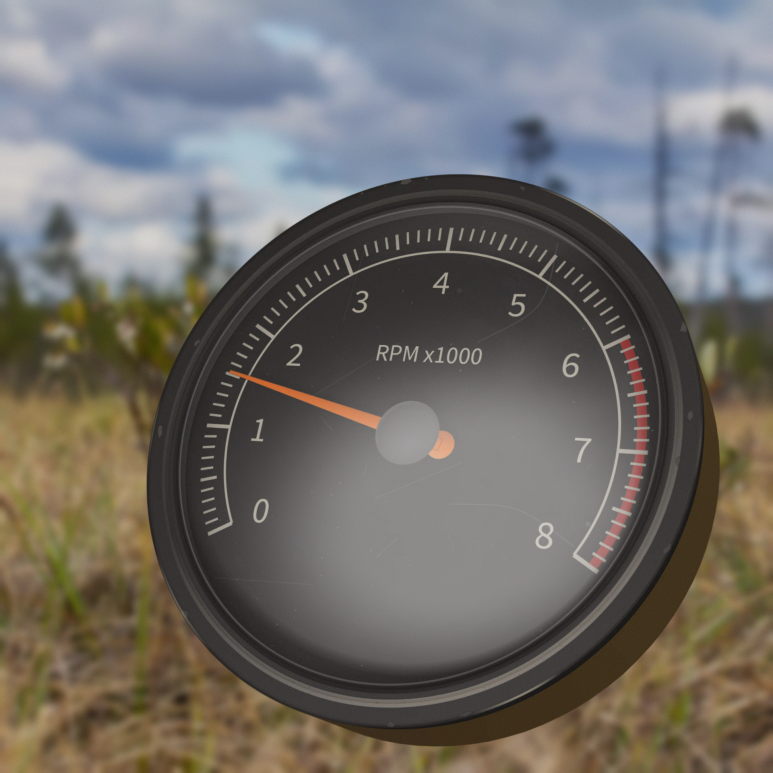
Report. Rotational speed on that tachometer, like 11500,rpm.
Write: 1500,rpm
